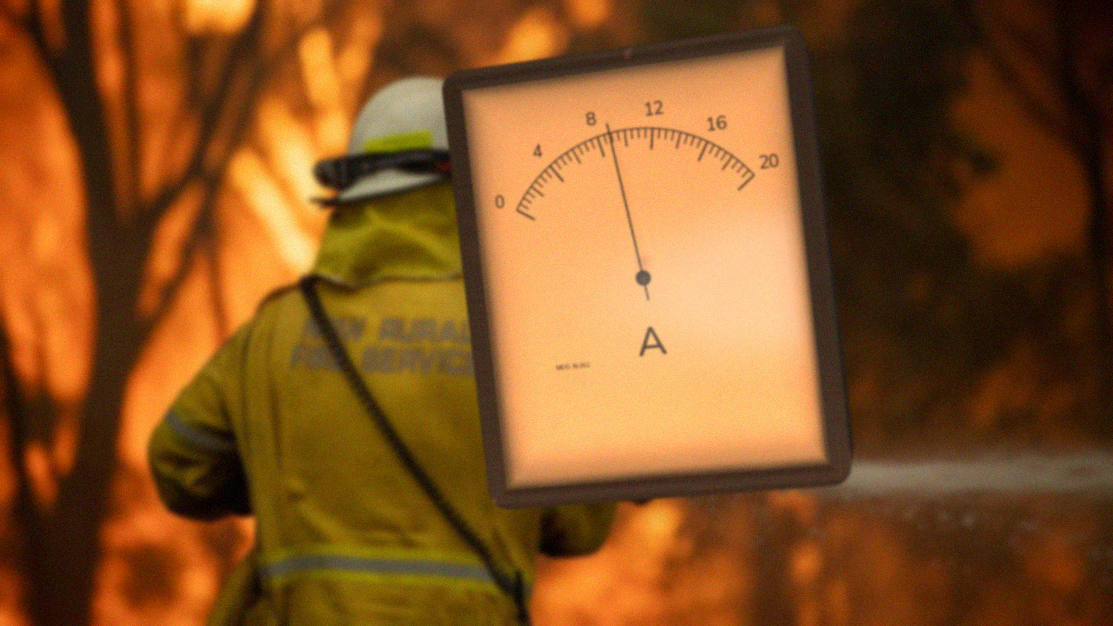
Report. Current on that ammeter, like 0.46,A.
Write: 9,A
